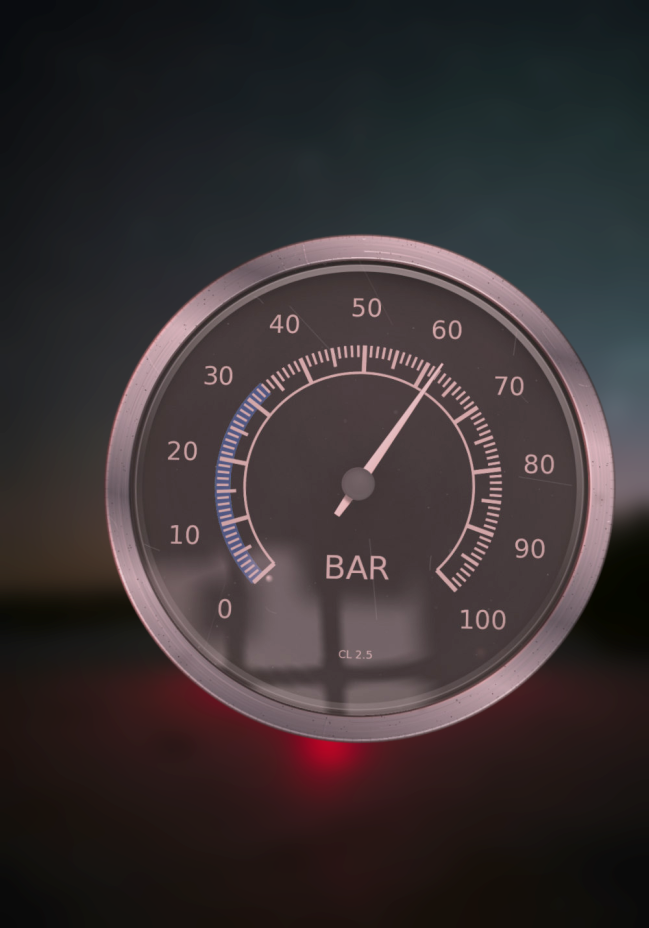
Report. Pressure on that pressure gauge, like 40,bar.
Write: 62,bar
